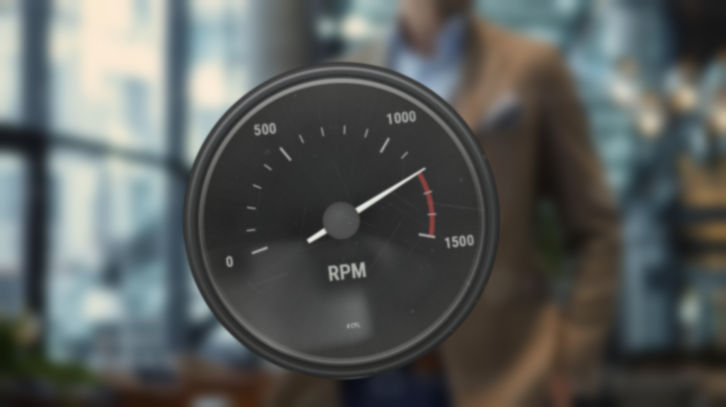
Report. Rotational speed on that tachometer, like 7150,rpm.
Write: 1200,rpm
